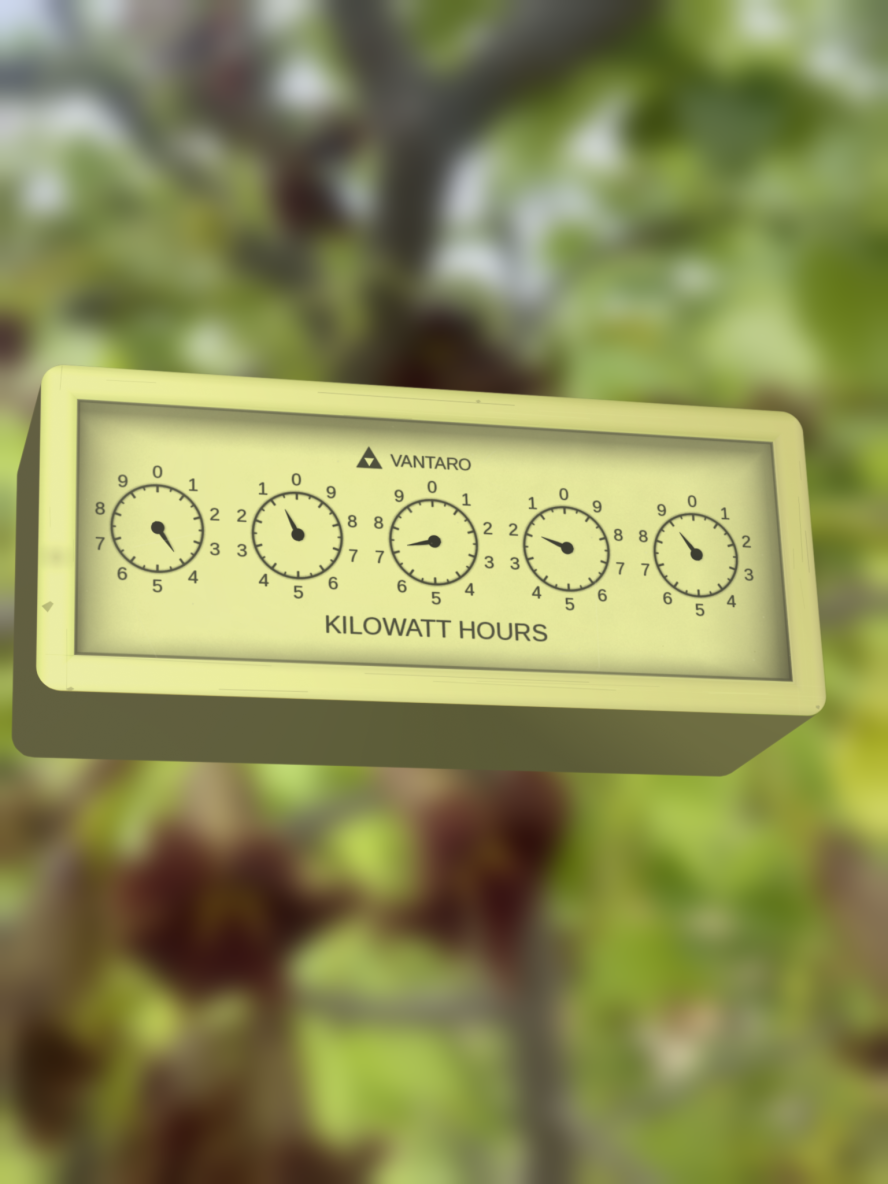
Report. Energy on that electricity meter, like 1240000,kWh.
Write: 40719,kWh
